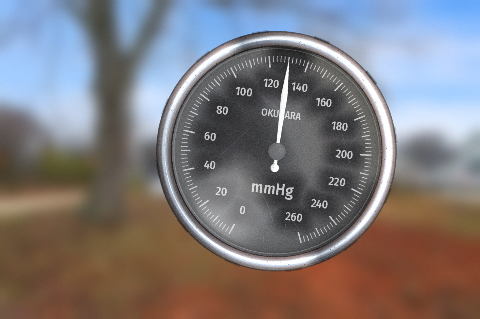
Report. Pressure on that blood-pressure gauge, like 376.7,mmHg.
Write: 130,mmHg
